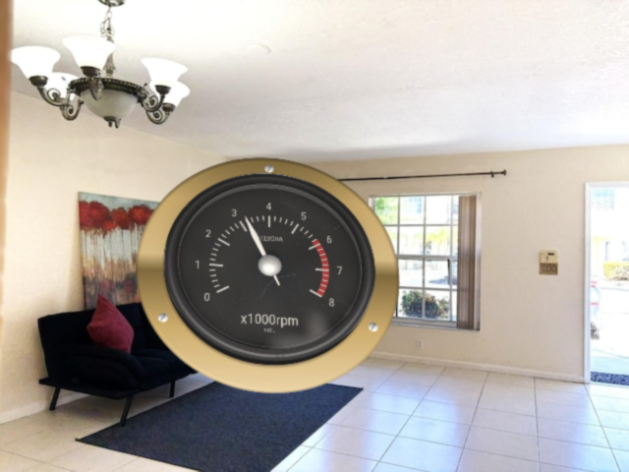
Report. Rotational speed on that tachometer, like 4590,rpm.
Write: 3200,rpm
